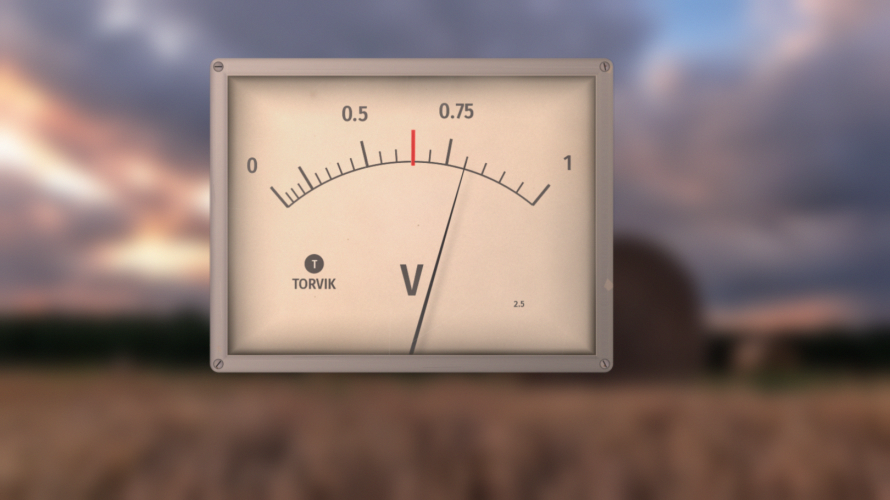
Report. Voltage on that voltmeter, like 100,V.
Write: 0.8,V
